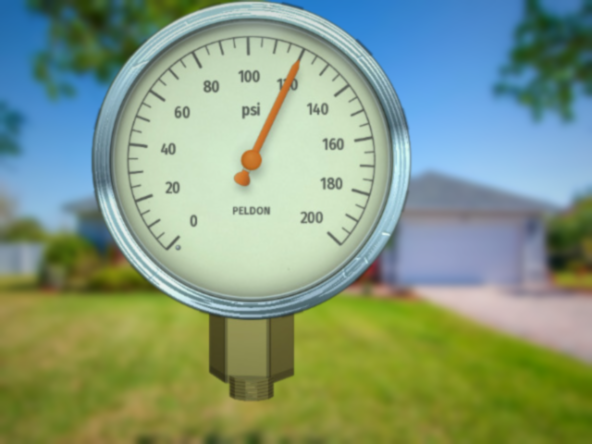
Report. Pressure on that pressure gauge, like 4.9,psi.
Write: 120,psi
